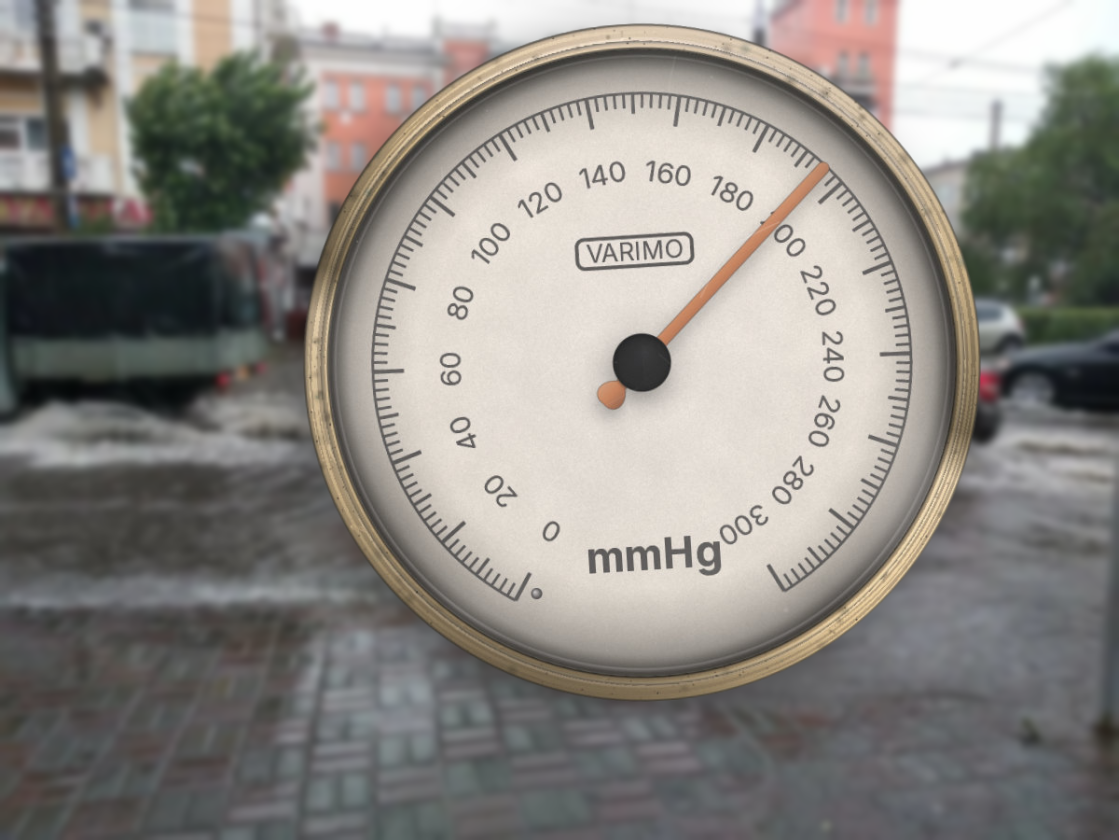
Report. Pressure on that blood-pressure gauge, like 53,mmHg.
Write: 195,mmHg
